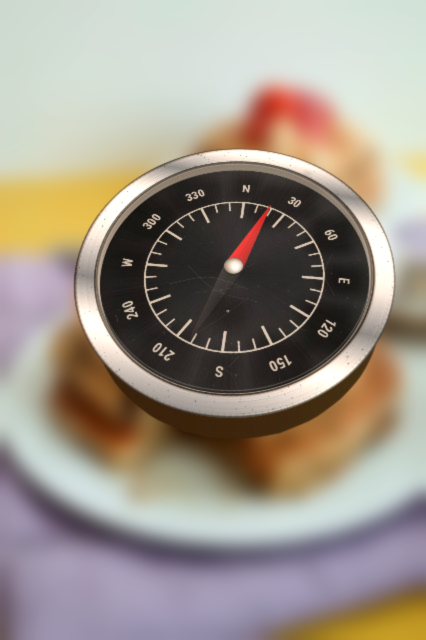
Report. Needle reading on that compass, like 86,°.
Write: 20,°
